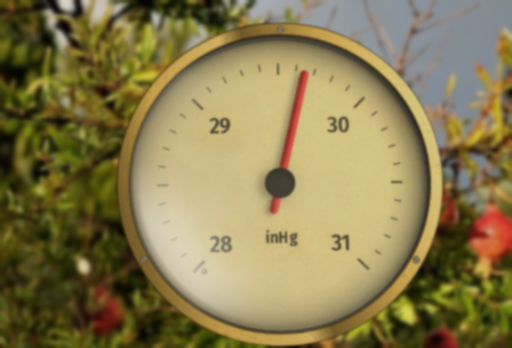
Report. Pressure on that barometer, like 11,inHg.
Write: 29.65,inHg
